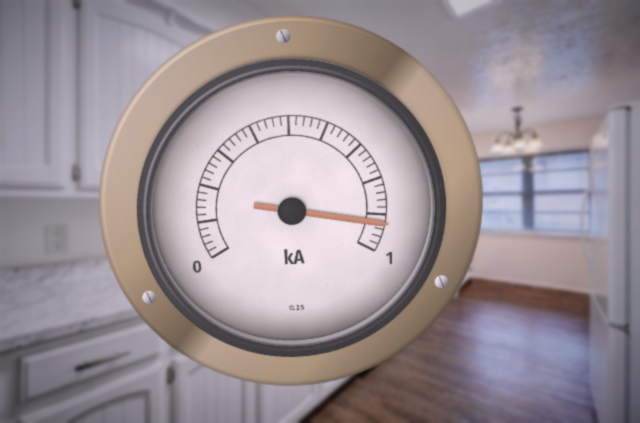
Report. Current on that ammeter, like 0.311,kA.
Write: 0.92,kA
